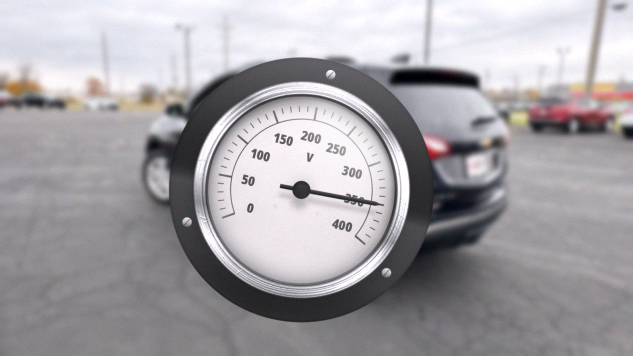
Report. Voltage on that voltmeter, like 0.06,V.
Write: 350,V
